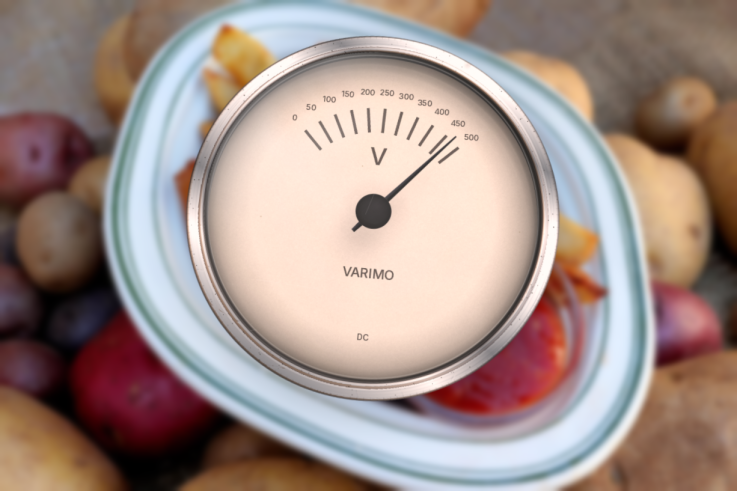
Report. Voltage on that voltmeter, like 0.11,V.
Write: 475,V
